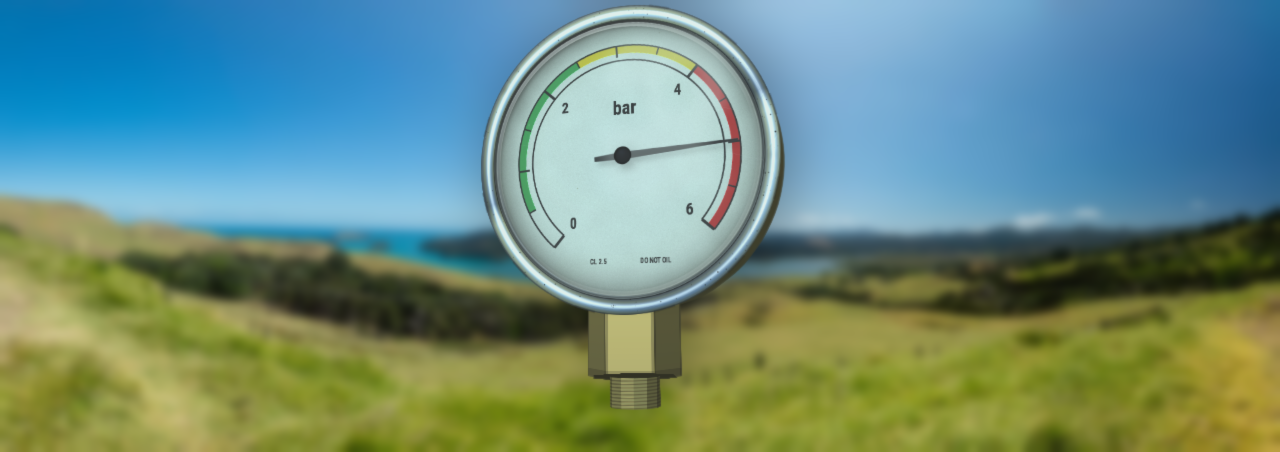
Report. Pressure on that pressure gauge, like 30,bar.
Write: 5,bar
